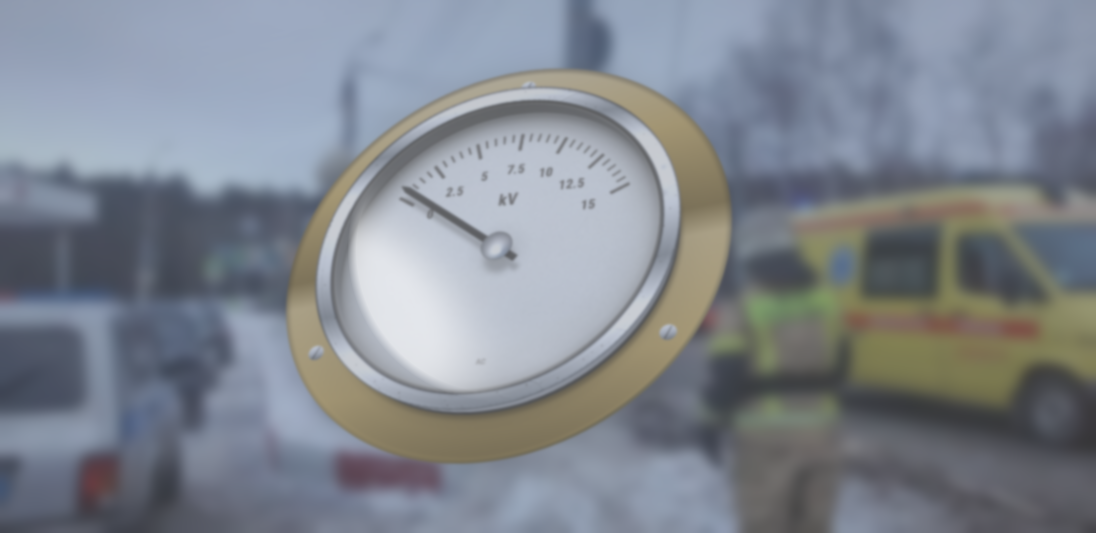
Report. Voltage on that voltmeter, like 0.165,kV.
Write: 0.5,kV
